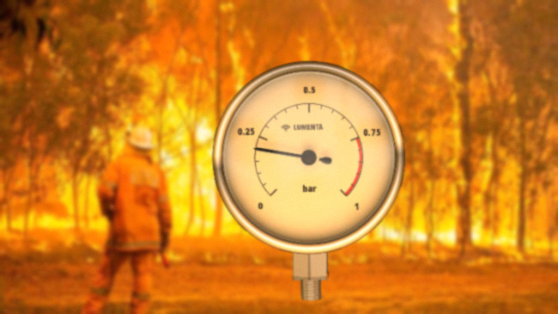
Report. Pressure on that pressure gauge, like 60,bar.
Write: 0.2,bar
